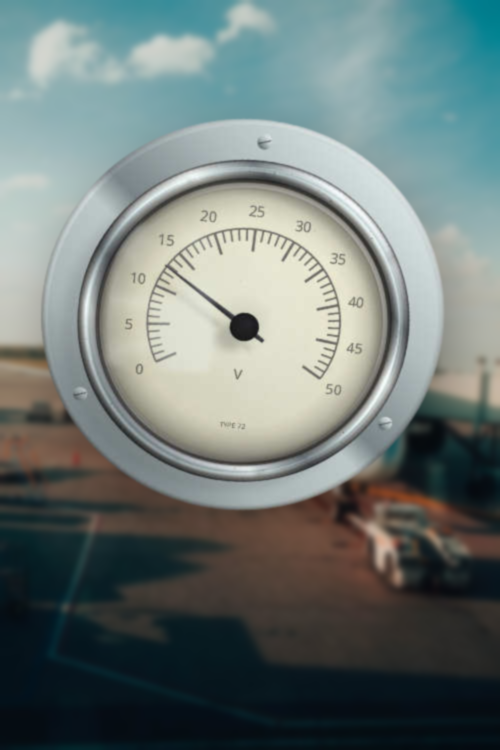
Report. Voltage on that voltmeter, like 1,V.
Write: 13,V
